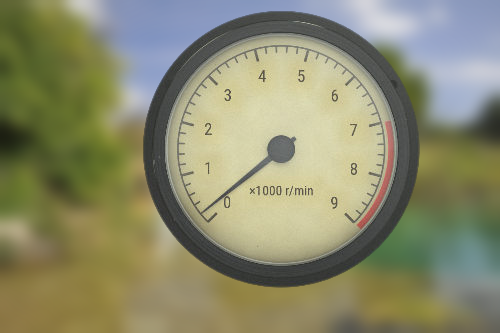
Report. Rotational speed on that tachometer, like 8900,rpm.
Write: 200,rpm
